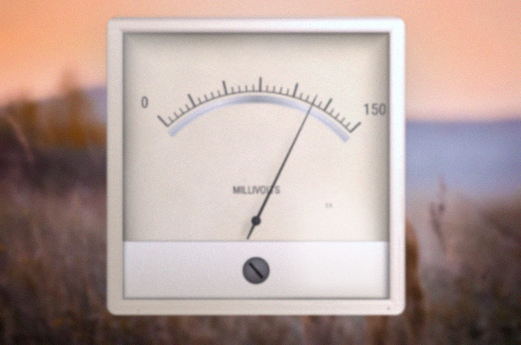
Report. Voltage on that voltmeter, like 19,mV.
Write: 115,mV
